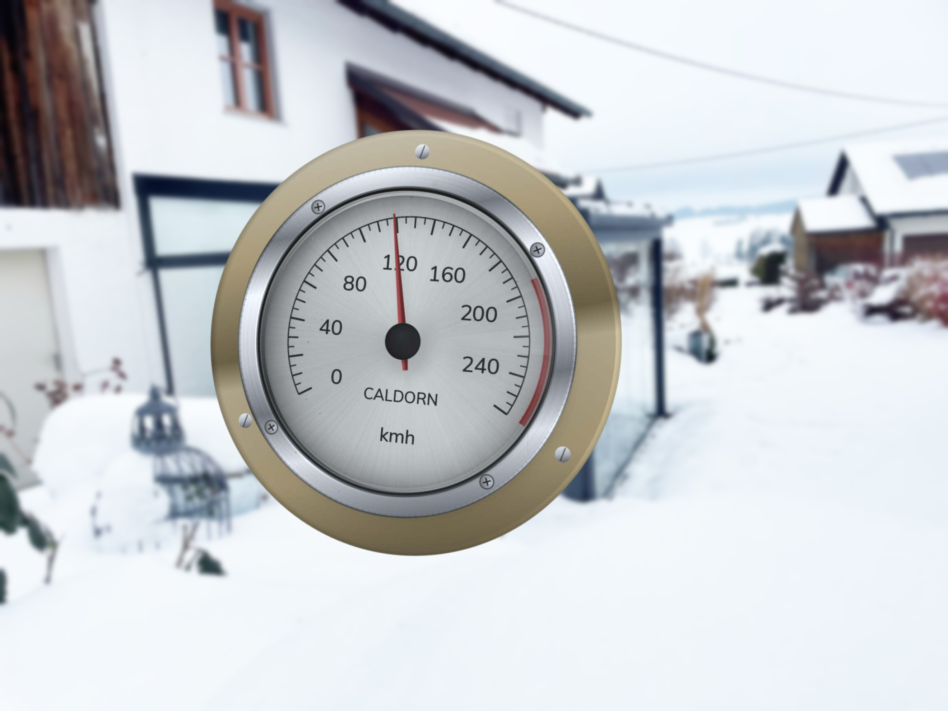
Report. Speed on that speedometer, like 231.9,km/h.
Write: 120,km/h
